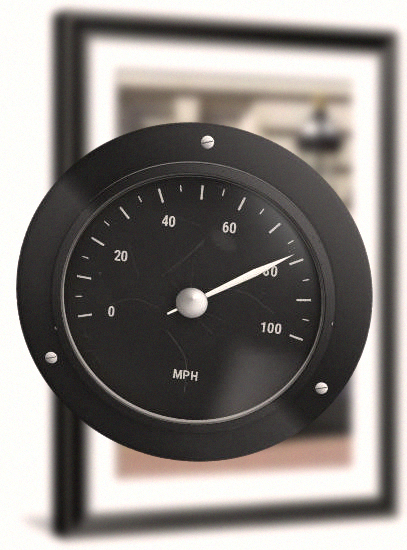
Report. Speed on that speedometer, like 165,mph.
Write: 77.5,mph
